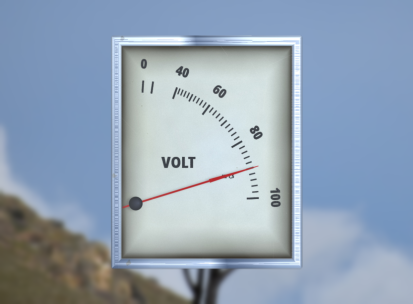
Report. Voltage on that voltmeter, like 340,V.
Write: 90,V
